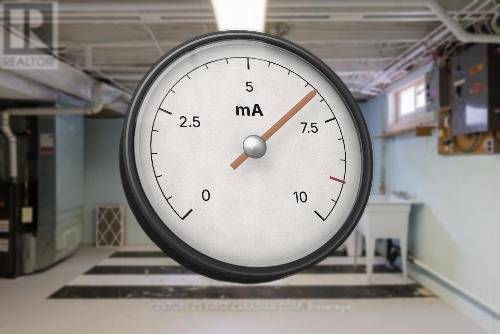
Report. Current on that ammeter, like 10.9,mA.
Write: 6.75,mA
